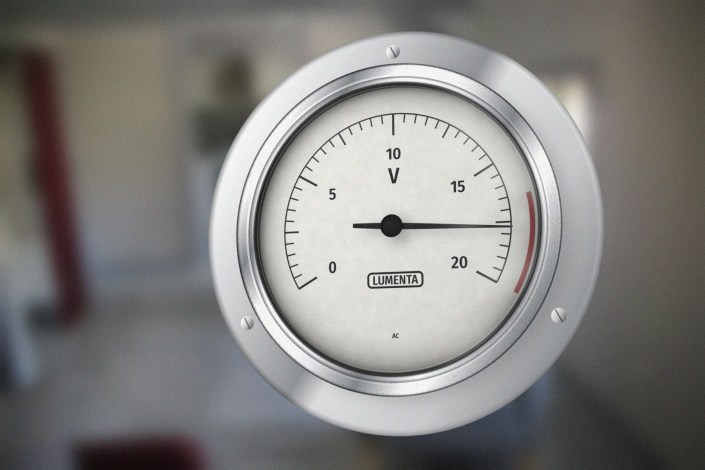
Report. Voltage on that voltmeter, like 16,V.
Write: 17.75,V
